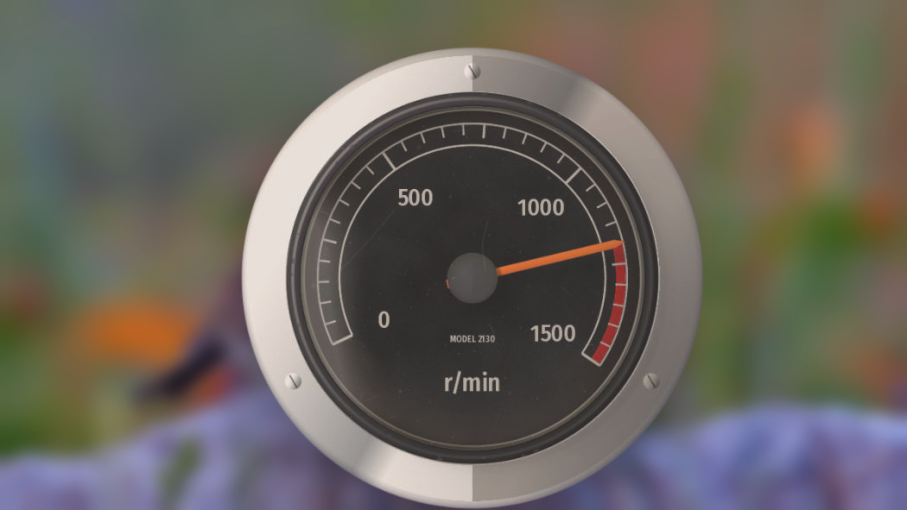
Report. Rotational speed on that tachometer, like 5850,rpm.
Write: 1200,rpm
